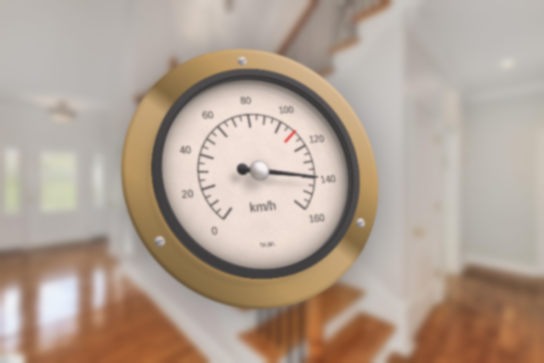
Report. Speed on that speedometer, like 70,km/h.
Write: 140,km/h
